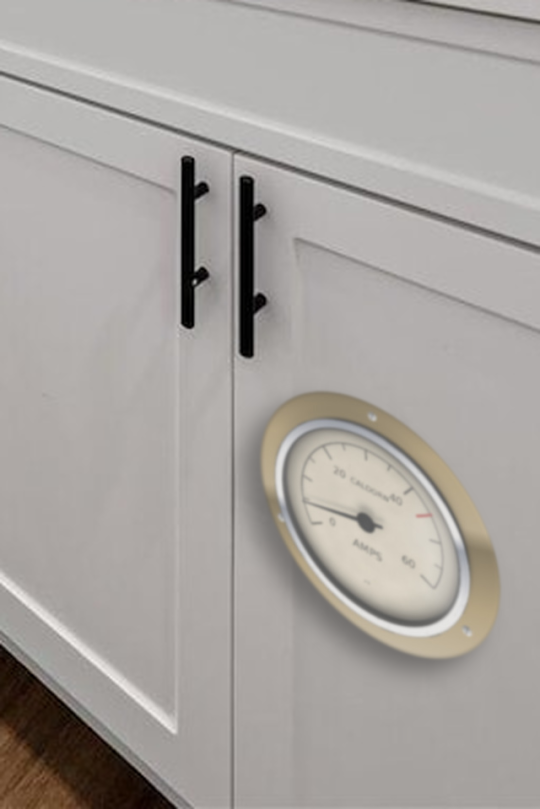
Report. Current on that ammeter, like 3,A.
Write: 5,A
